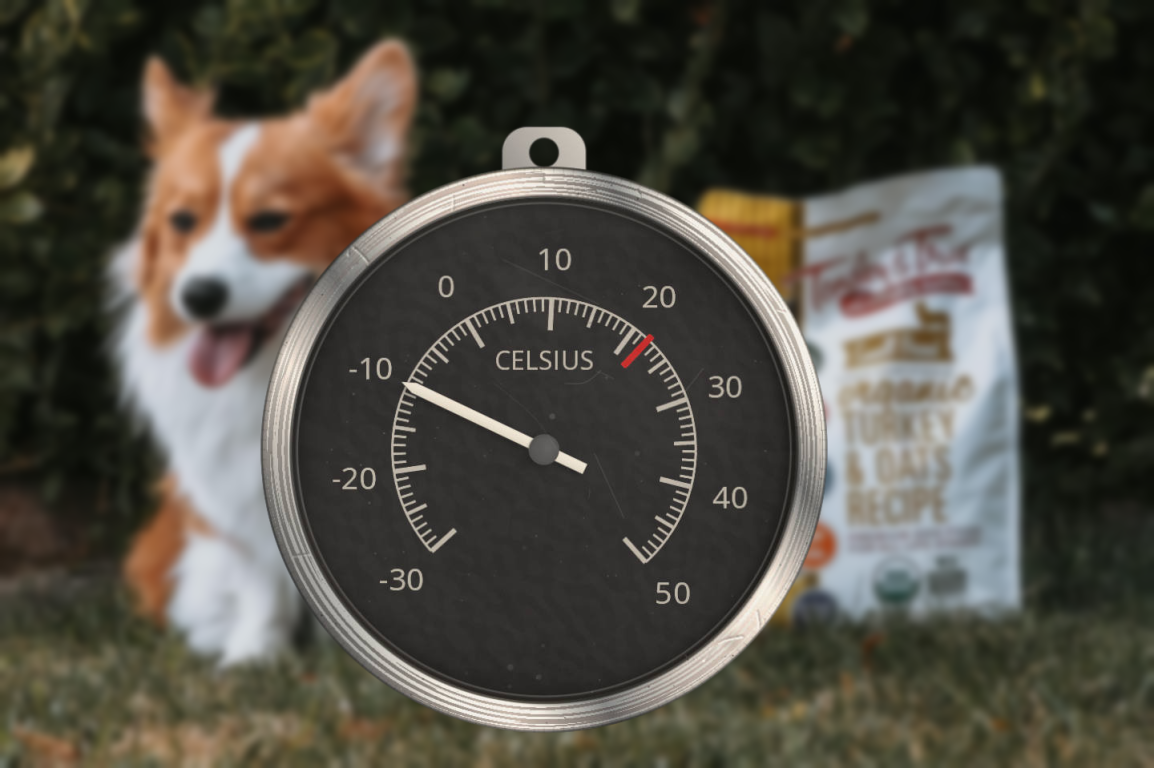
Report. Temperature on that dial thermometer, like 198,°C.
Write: -10,°C
